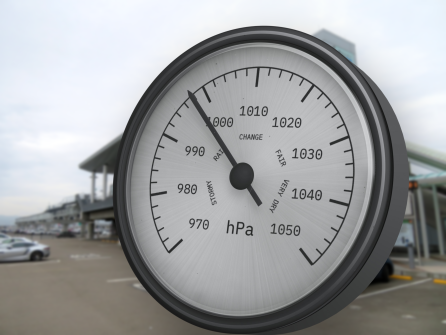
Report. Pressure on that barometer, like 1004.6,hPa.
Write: 998,hPa
